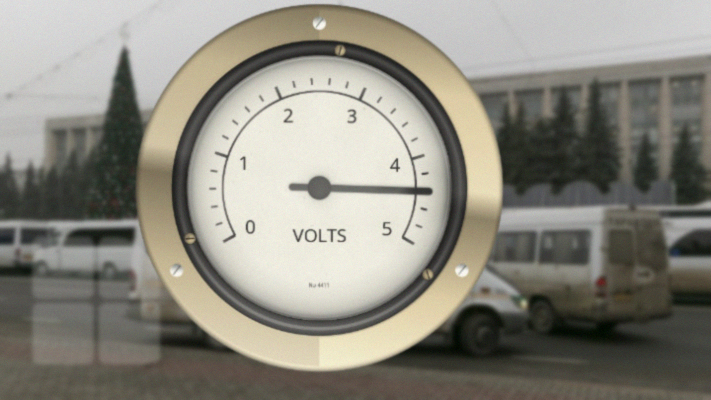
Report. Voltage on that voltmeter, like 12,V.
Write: 4.4,V
